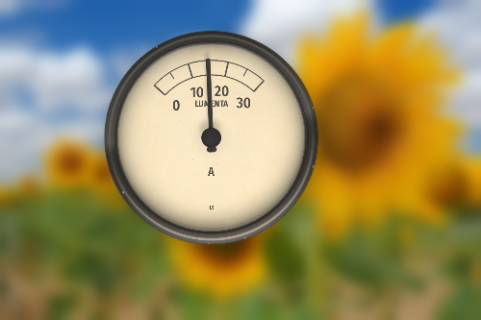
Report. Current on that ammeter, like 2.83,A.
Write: 15,A
